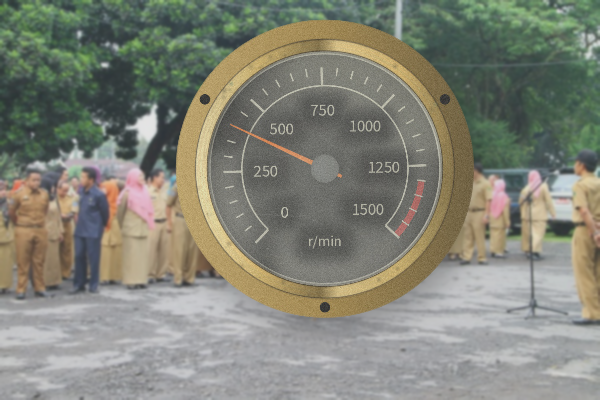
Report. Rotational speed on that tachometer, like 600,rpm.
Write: 400,rpm
